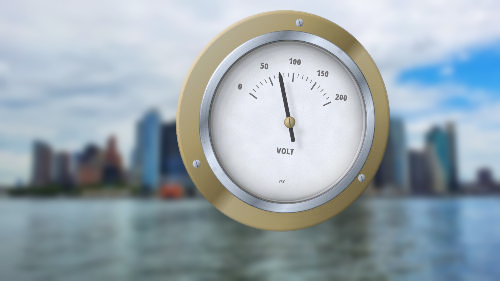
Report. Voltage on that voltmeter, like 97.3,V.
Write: 70,V
